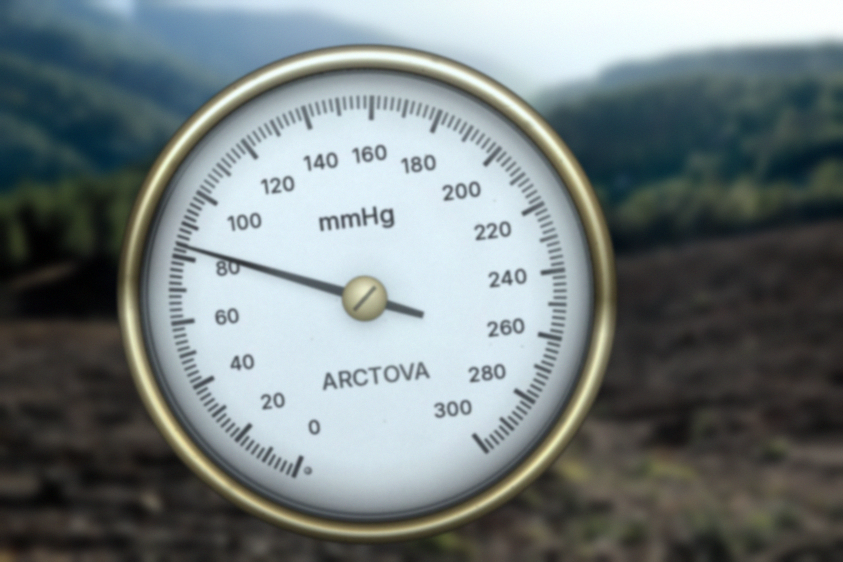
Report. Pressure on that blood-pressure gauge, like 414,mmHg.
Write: 84,mmHg
